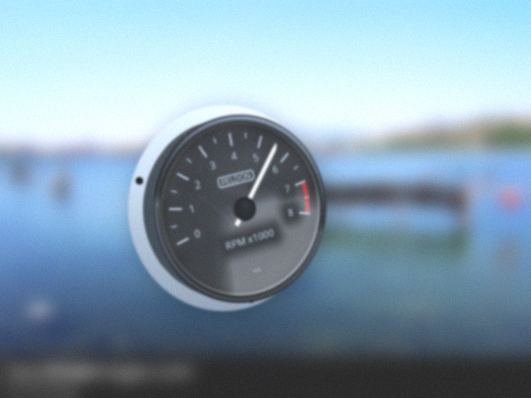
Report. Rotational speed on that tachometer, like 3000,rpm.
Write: 5500,rpm
